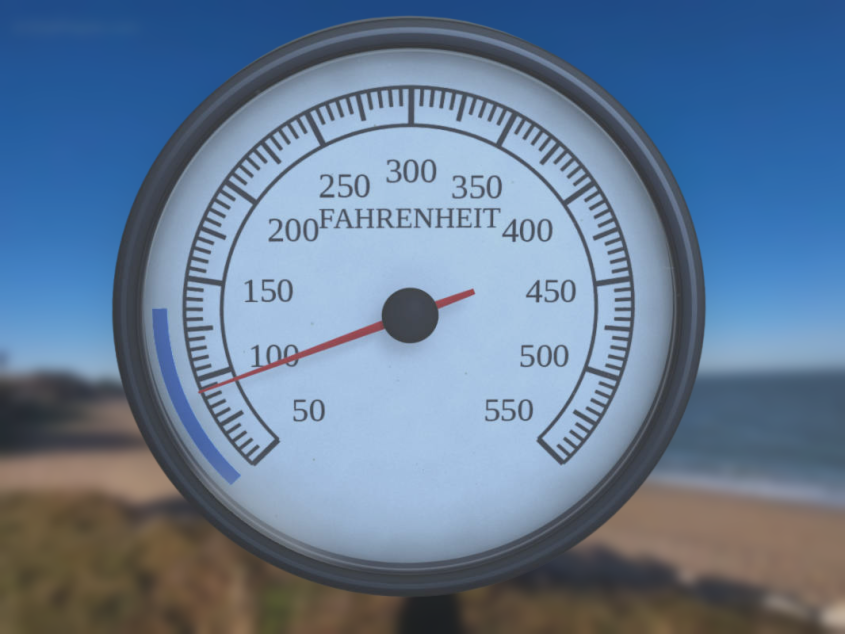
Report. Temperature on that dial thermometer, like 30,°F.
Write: 95,°F
